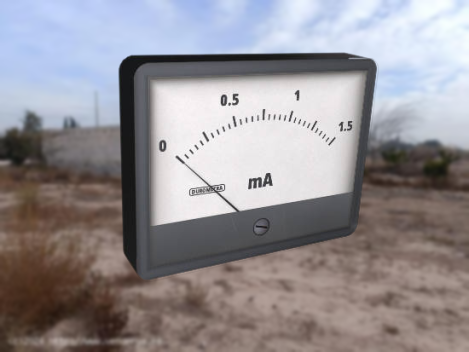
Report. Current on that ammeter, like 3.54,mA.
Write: 0,mA
